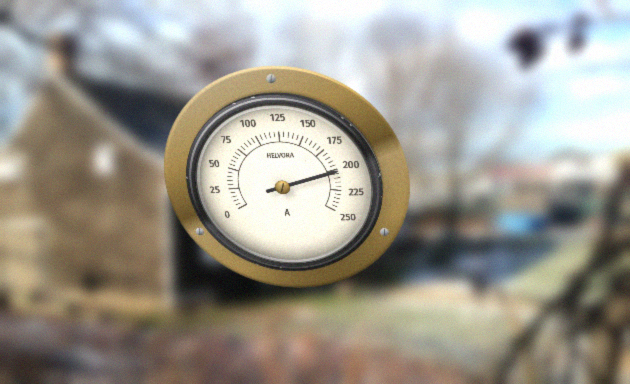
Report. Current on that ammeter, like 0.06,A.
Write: 200,A
